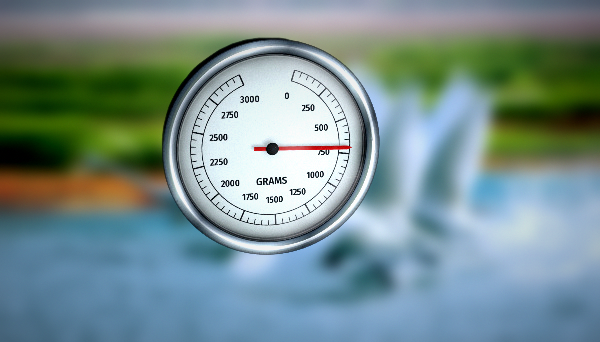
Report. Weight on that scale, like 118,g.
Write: 700,g
